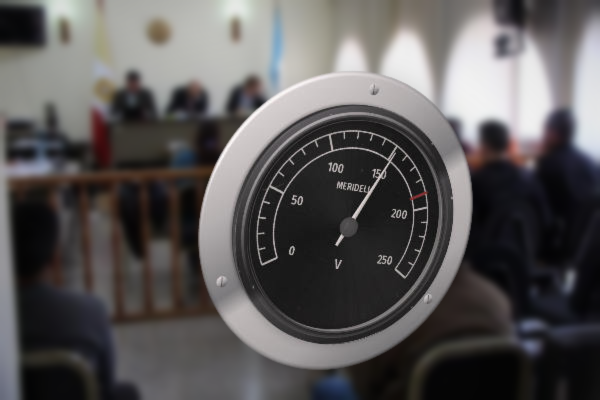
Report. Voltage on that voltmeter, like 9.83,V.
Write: 150,V
